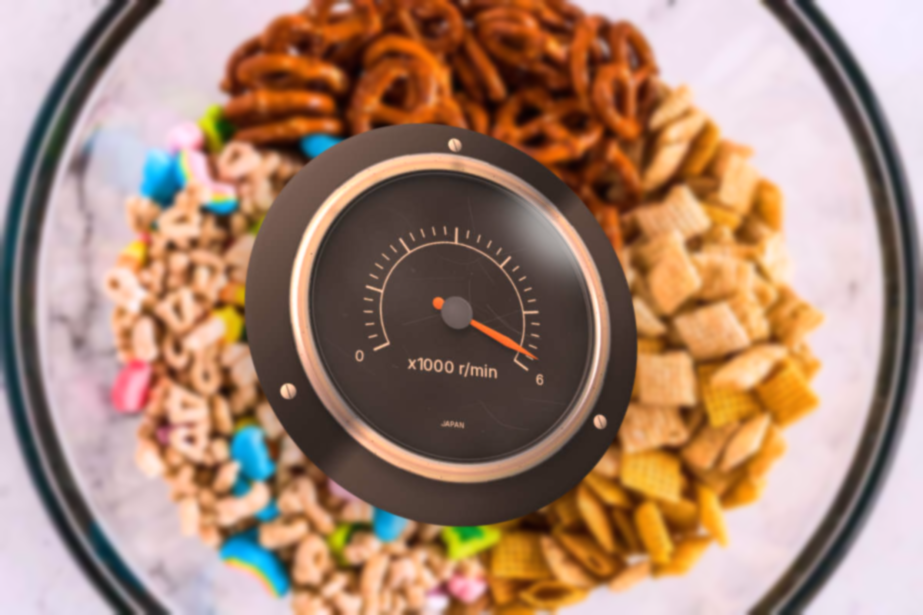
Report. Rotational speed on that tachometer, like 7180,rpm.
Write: 5800,rpm
